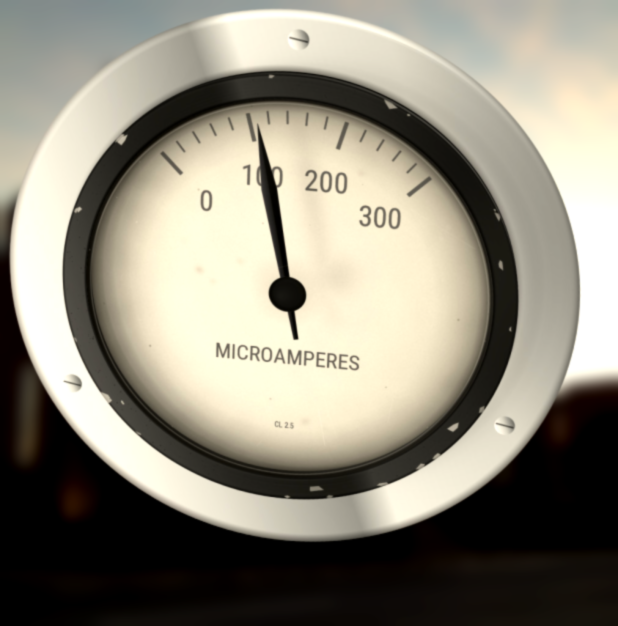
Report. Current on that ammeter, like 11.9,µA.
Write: 110,µA
